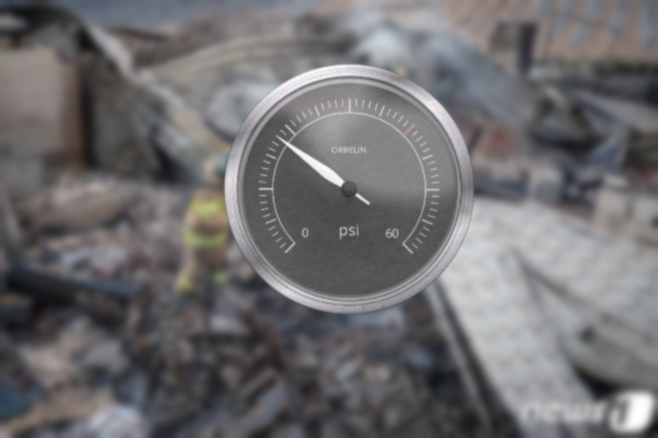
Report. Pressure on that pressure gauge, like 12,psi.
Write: 18,psi
